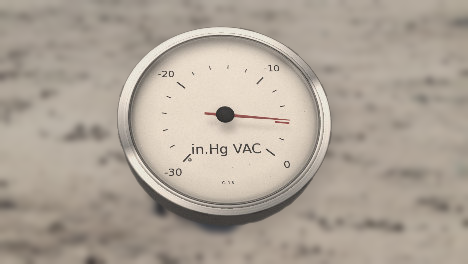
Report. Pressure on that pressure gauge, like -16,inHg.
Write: -4,inHg
